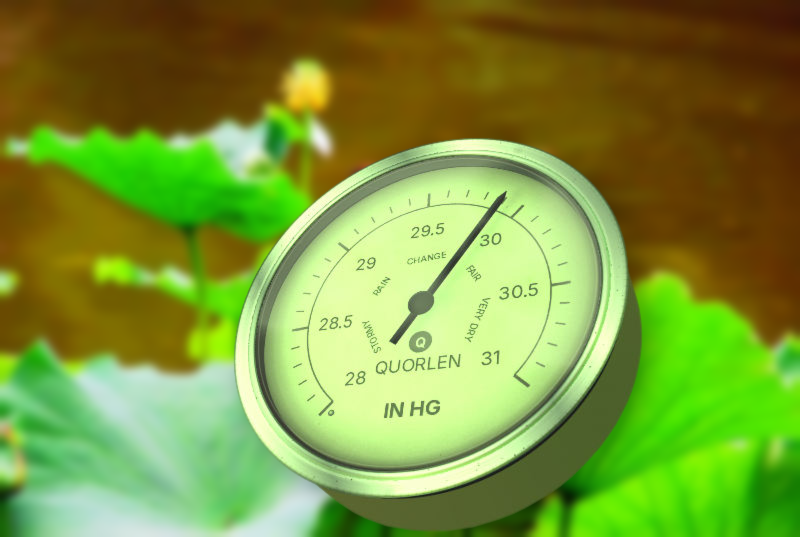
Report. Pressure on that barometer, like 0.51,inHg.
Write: 29.9,inHg
